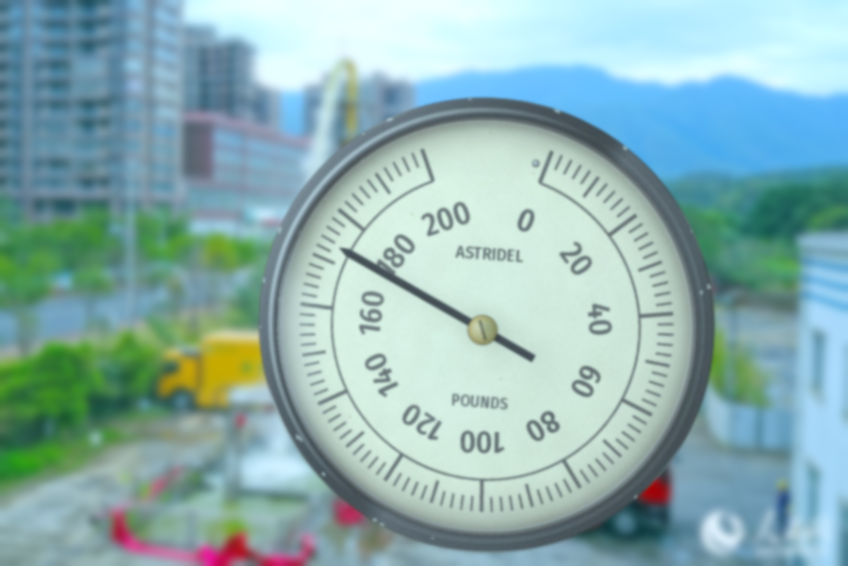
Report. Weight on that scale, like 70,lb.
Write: 174,lb
